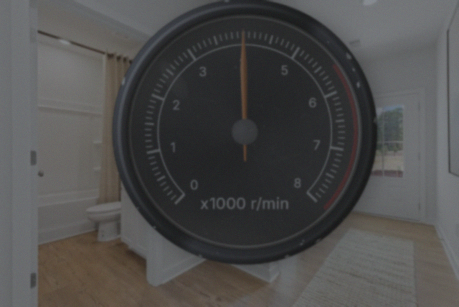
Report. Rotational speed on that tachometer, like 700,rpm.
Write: 4000,rpm
